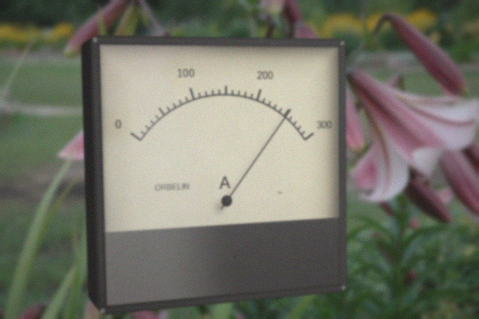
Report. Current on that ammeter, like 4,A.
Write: 250,A
